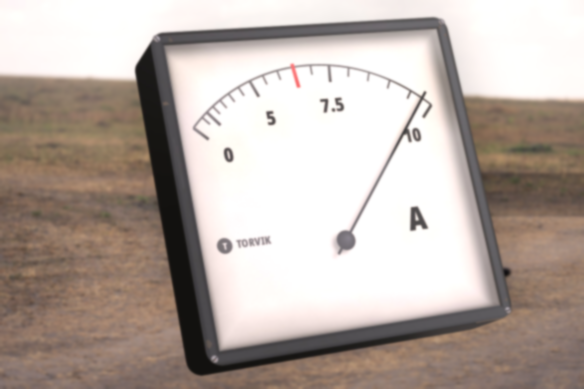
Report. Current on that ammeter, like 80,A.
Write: 9.75,A
